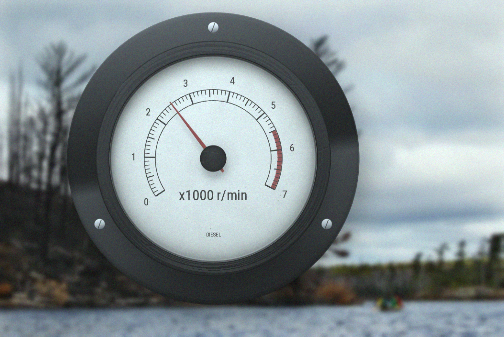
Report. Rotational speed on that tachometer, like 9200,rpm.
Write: 2500,rpm
